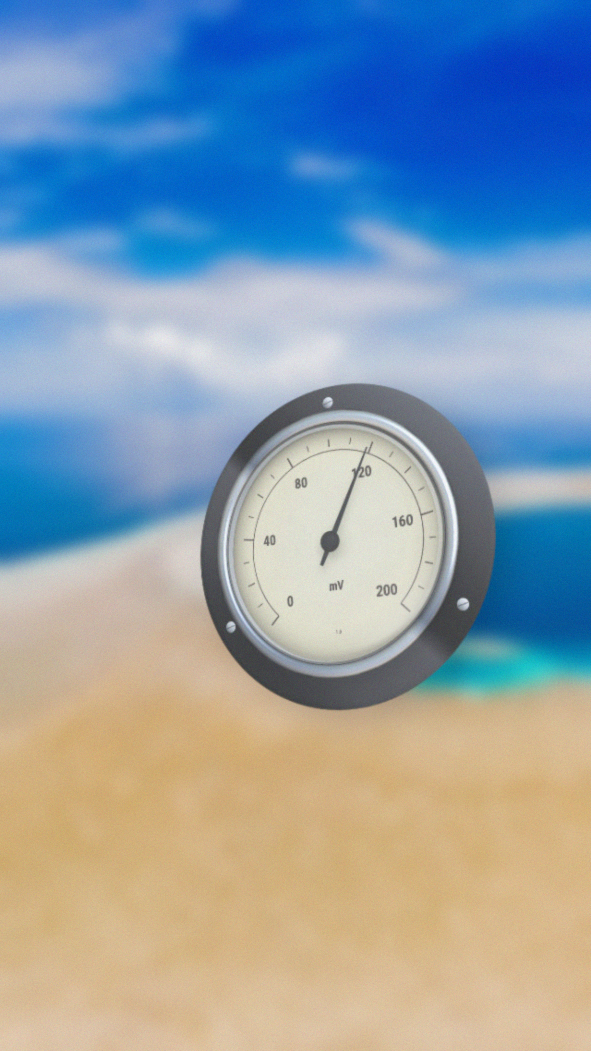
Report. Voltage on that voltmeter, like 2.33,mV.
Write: 120,mV
